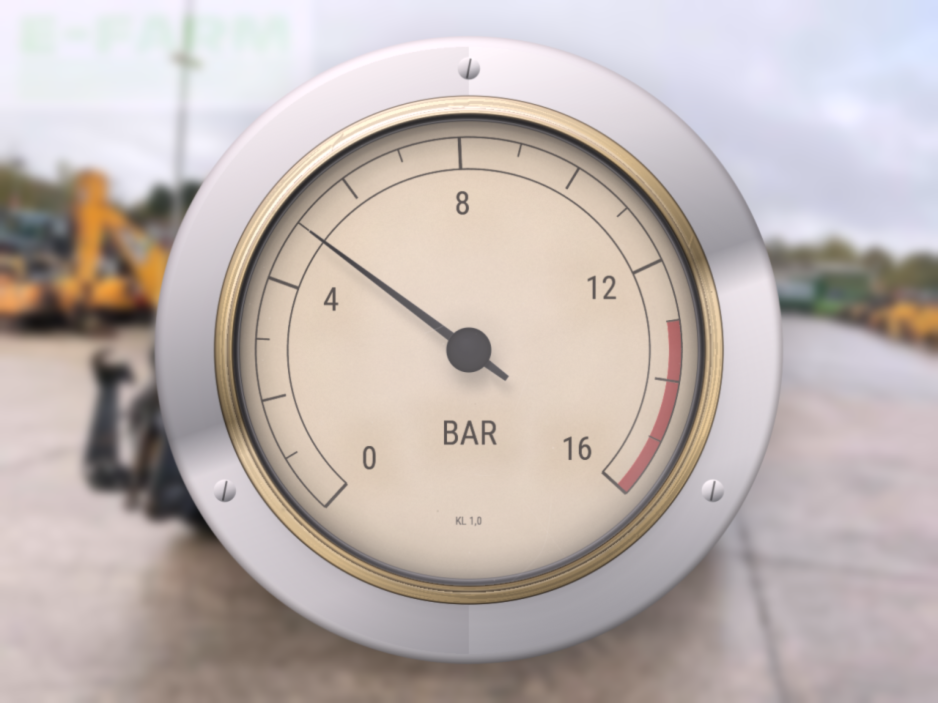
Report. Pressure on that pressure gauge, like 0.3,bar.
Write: 5,bar
